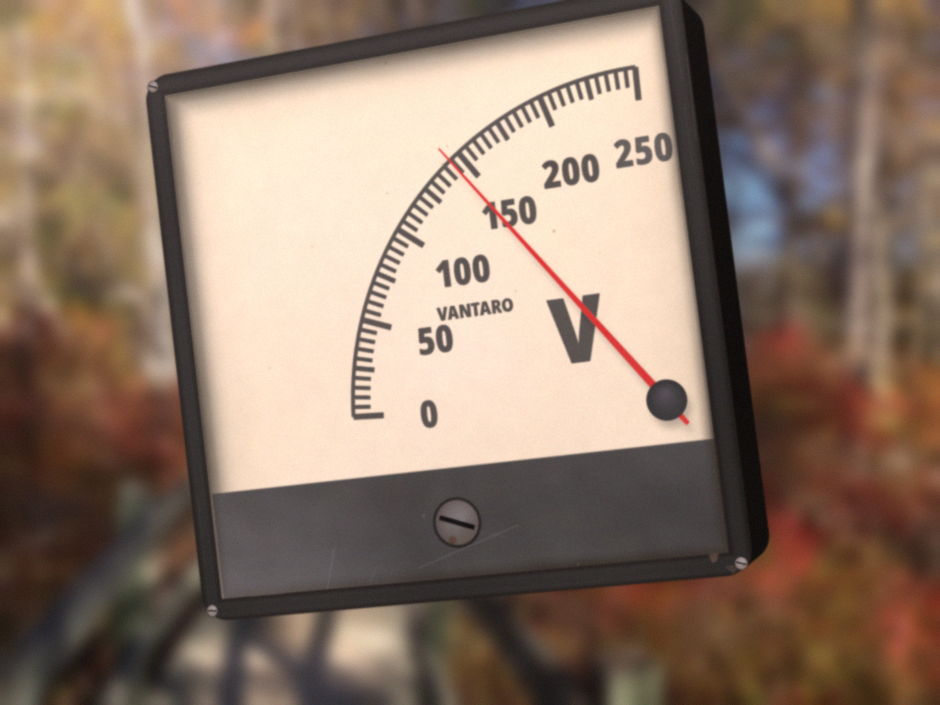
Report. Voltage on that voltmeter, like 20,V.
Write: 145,V
